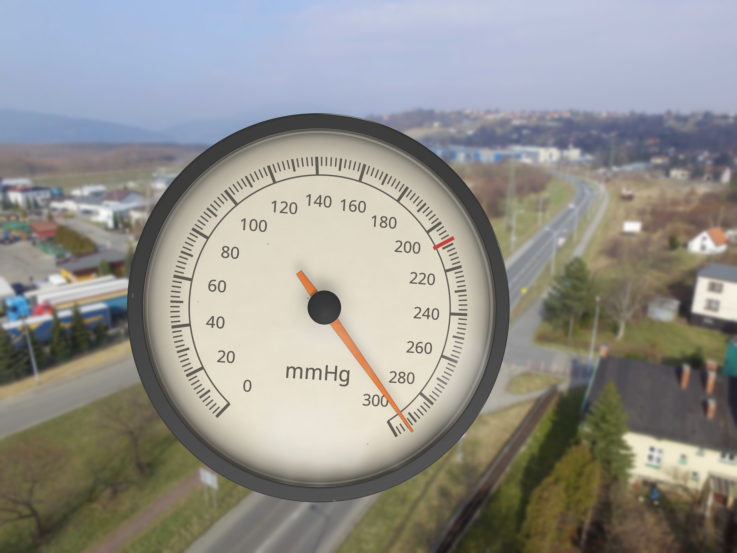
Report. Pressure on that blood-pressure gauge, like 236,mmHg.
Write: 294,mmHg
